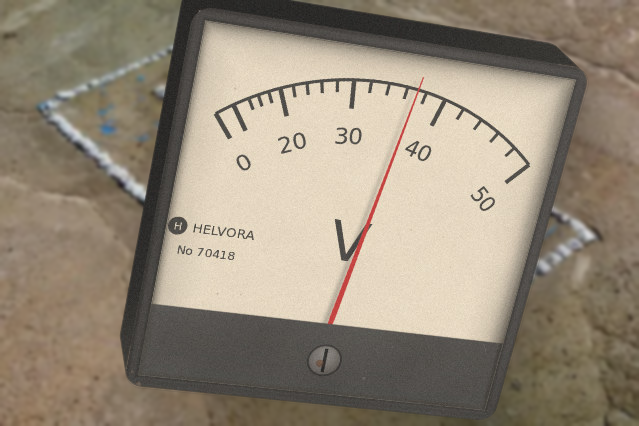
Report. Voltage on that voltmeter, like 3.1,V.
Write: 37,V
